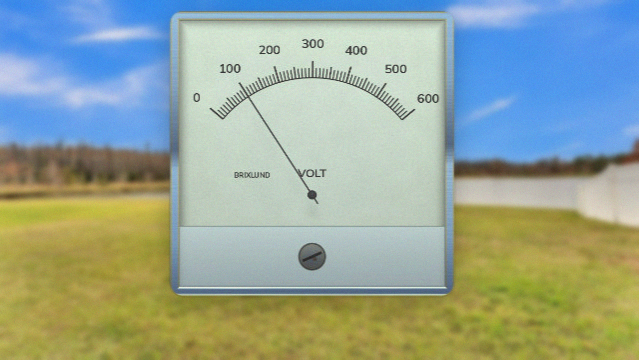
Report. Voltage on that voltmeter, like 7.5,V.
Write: 100,V
